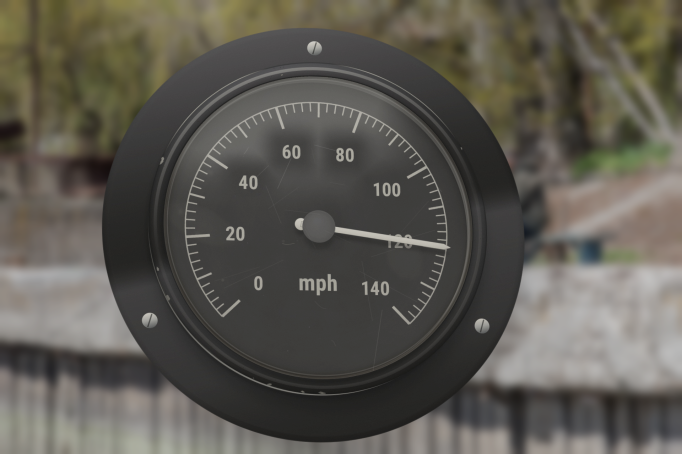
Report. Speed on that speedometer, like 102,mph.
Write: 120,mph
